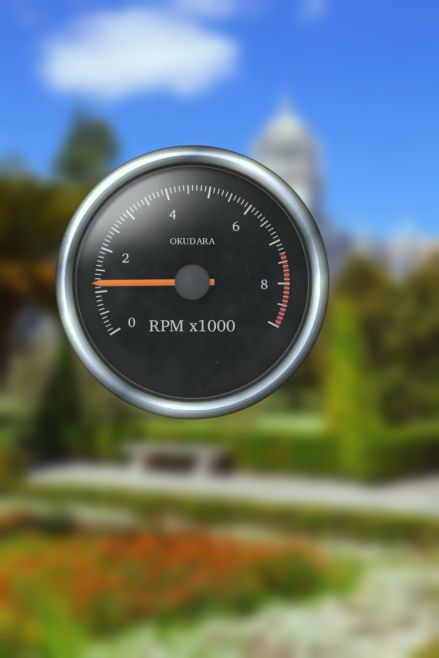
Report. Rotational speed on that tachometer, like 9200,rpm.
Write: 1200,rpm
